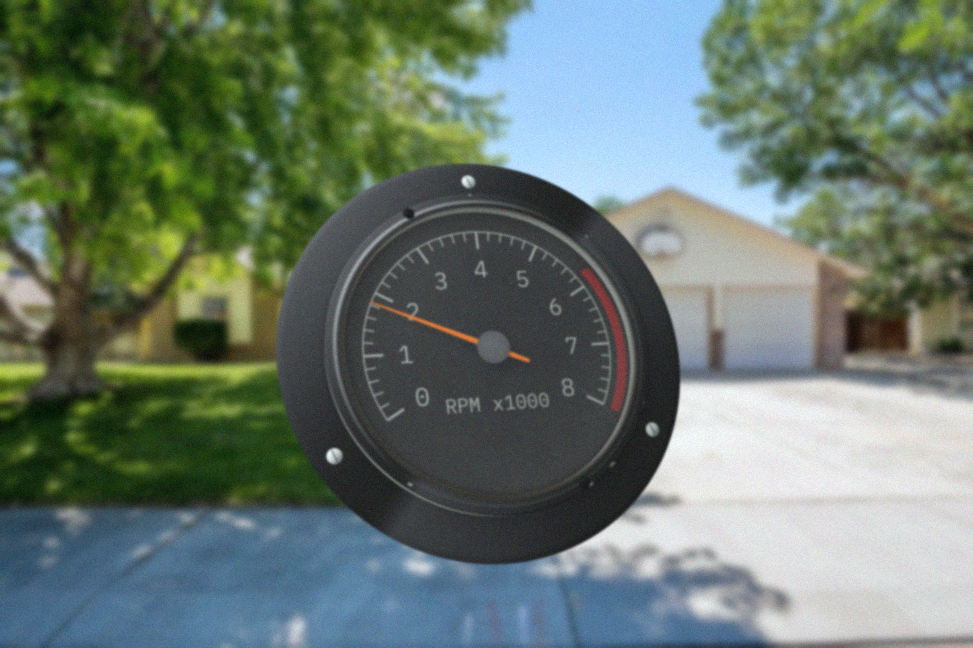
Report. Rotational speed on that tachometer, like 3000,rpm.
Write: 1800,rpm
